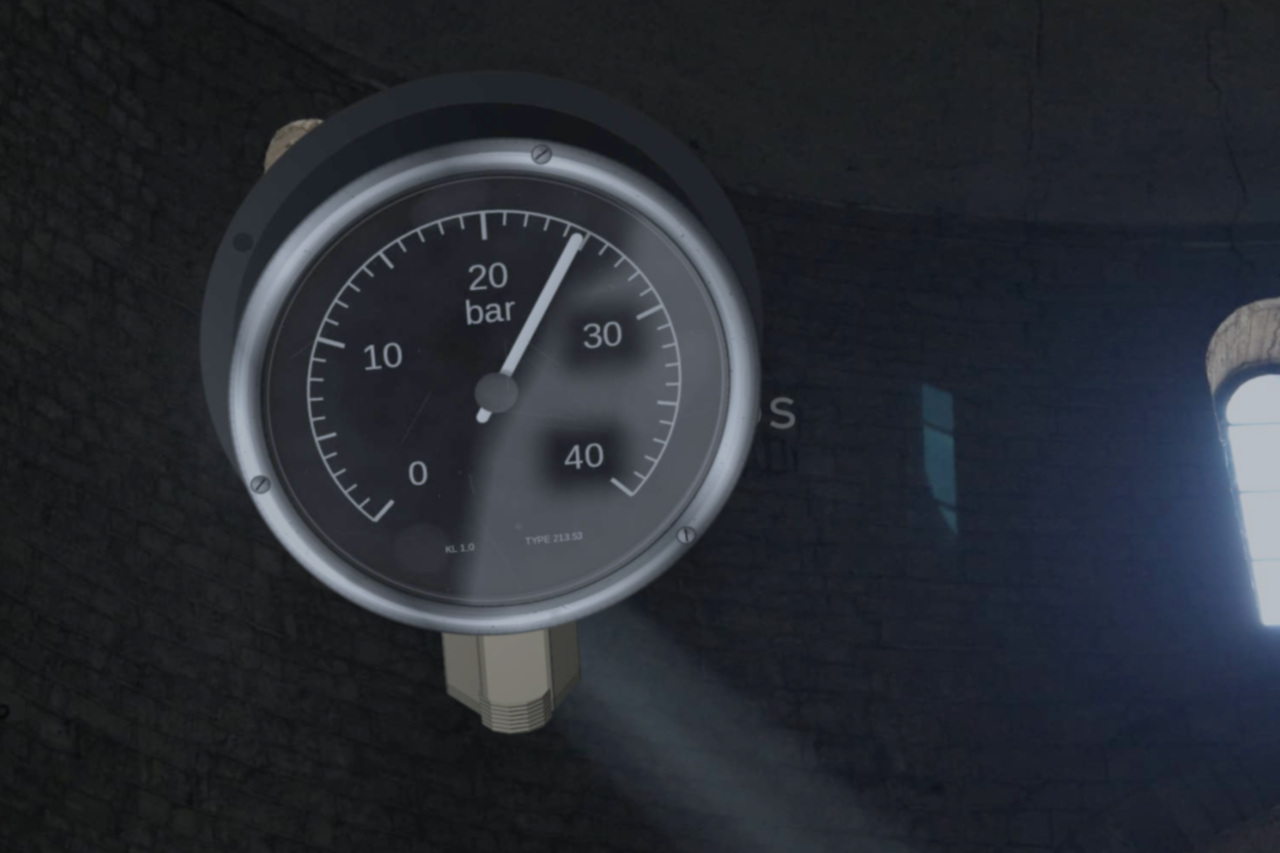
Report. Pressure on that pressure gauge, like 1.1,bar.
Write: 24.5,bar
